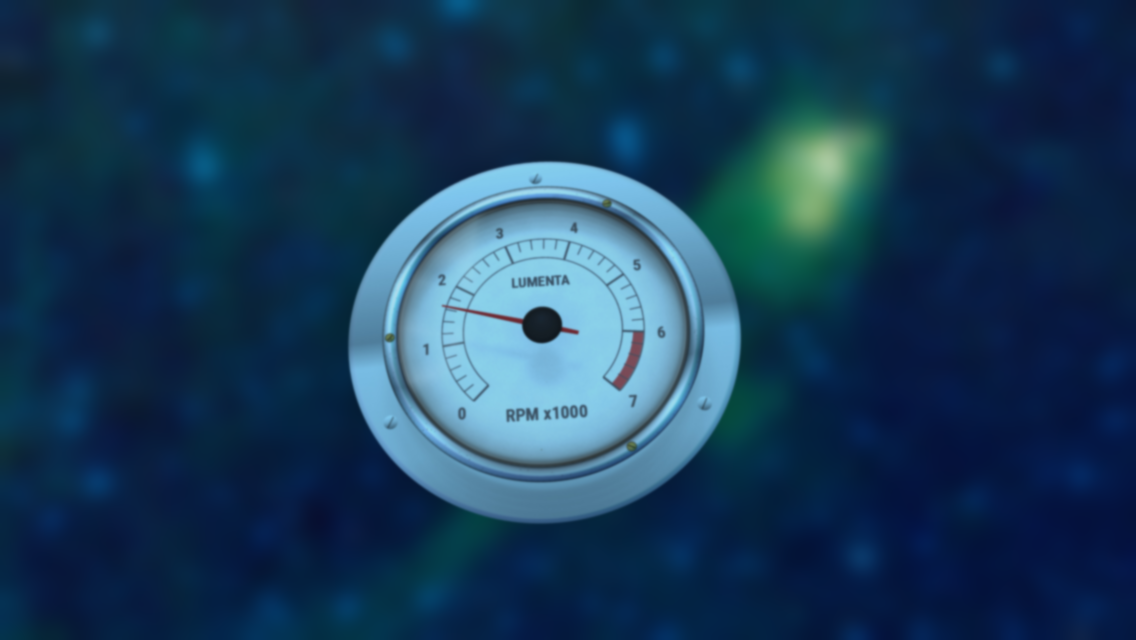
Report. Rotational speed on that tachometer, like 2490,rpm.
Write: 1600,rpm
